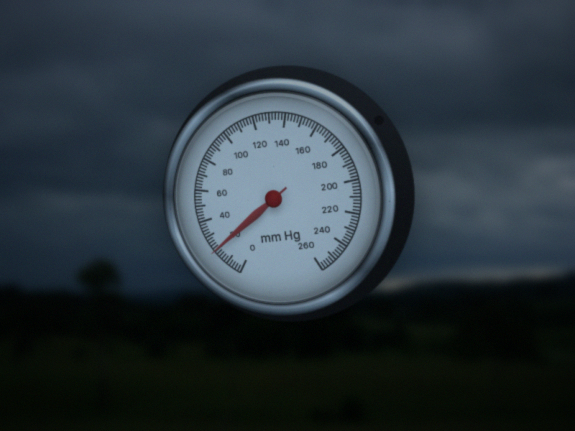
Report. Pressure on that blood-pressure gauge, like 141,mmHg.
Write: 20,mmHg
